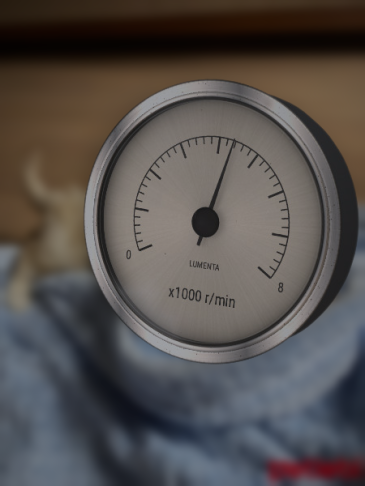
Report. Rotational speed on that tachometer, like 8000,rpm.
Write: 4400,rpm
